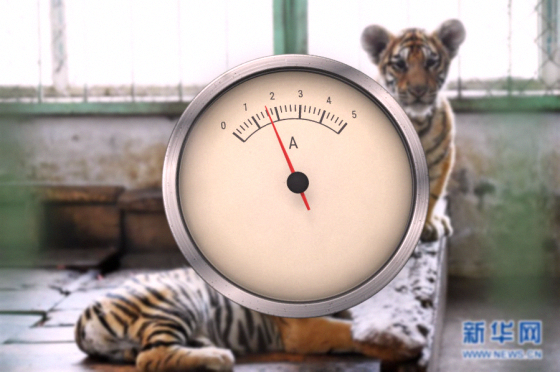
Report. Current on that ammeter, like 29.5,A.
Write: 1.6,A
